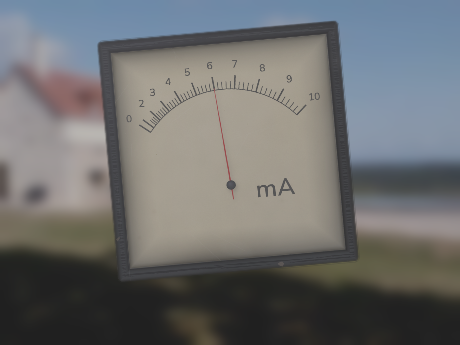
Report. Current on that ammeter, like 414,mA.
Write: 6,mA
